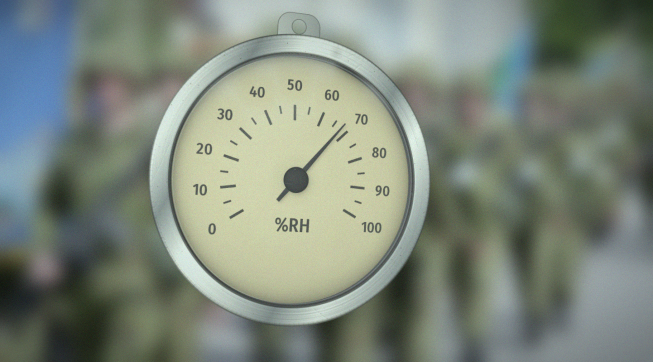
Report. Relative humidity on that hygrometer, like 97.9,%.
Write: 67.5,%
